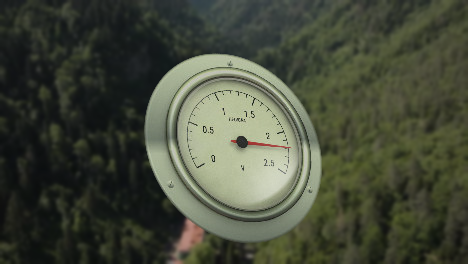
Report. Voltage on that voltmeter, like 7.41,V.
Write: 2.2,V
